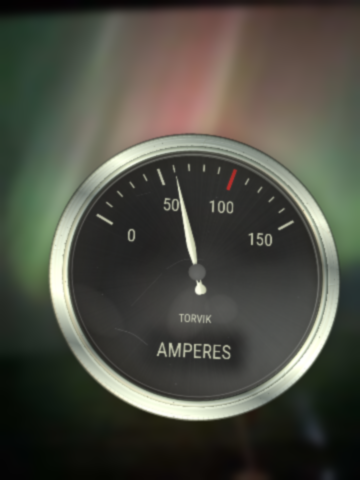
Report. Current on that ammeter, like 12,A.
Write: 60,A
